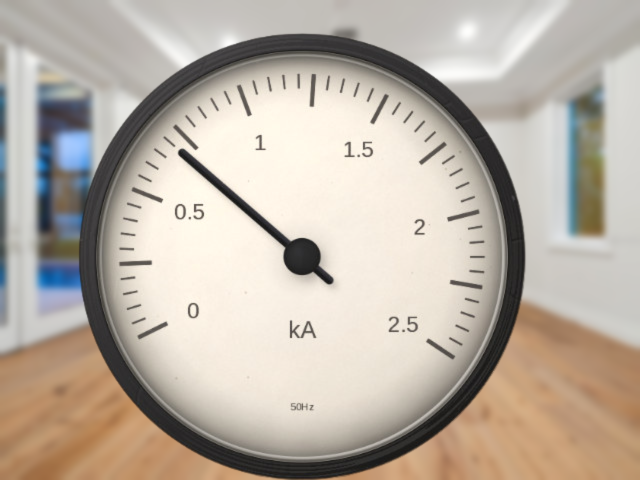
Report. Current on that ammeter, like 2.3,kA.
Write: 0.7,kA
